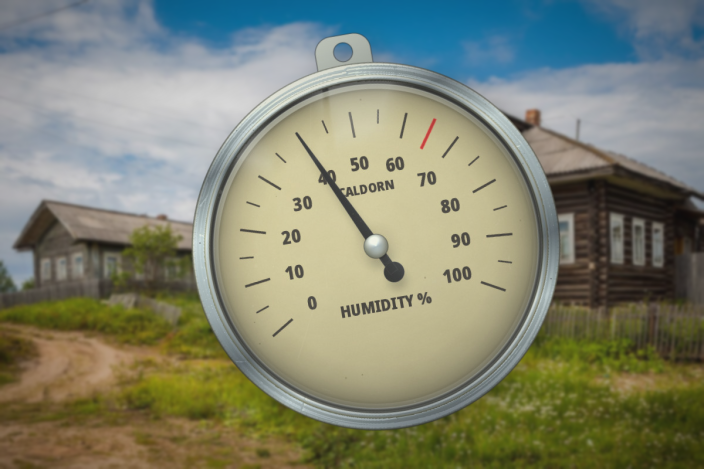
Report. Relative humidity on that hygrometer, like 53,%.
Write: 40,%
